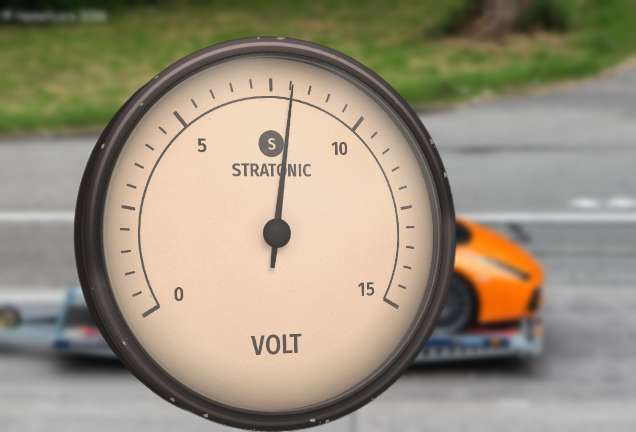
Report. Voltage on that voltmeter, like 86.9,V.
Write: 8,V
